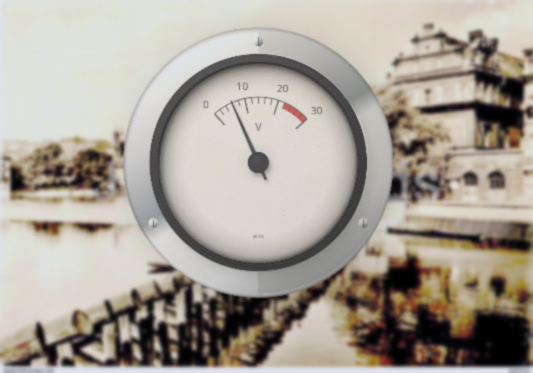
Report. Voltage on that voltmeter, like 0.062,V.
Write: 6,V
